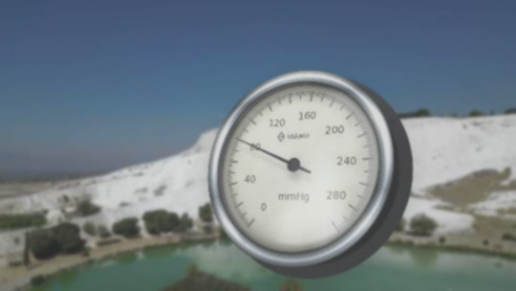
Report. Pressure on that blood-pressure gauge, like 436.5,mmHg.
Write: 80,mmHg
